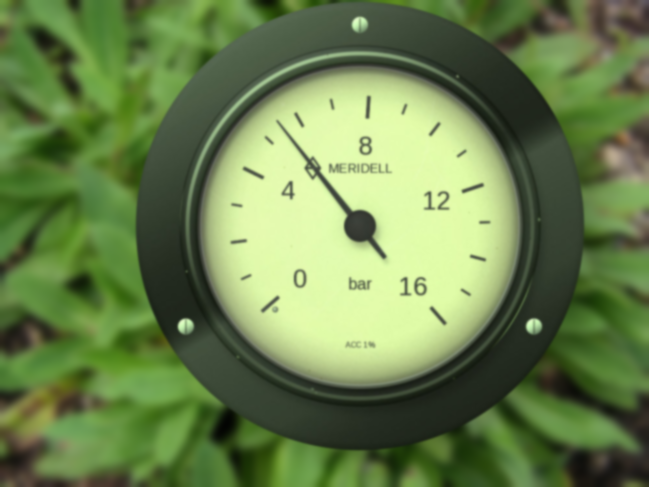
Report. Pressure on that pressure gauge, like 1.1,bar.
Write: 5.5,bar
